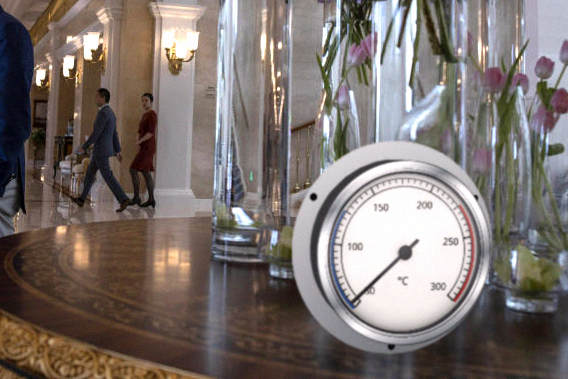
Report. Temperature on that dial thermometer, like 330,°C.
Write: 55,°C
